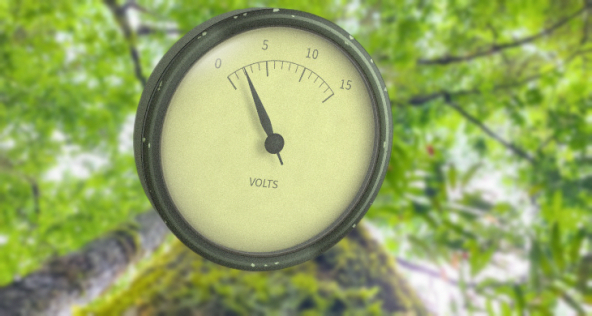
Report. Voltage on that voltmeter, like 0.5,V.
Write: 2,V
